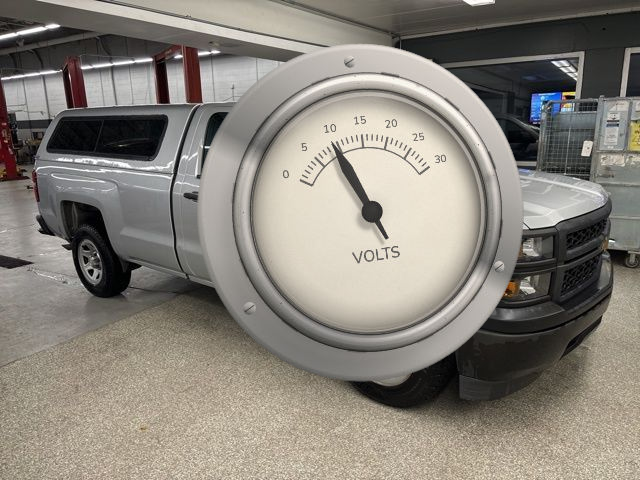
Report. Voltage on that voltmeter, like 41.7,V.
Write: 9,V
